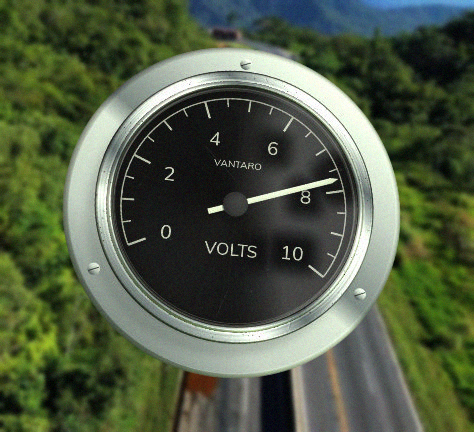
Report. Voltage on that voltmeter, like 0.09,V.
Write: 7.75,V
